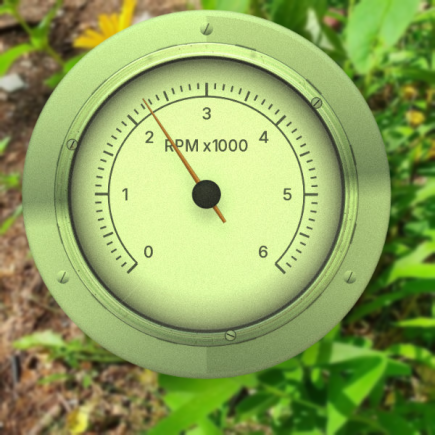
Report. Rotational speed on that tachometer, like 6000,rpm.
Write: 2250,rpm
